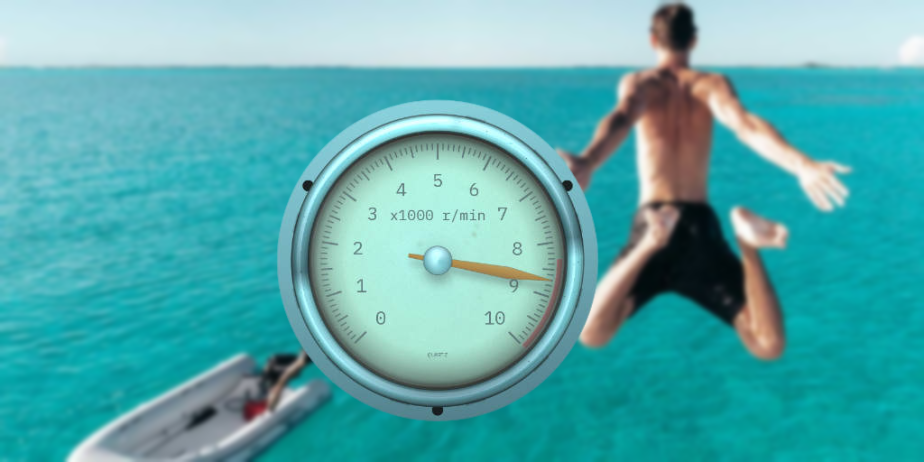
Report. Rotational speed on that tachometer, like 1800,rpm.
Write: 8700,rpm
